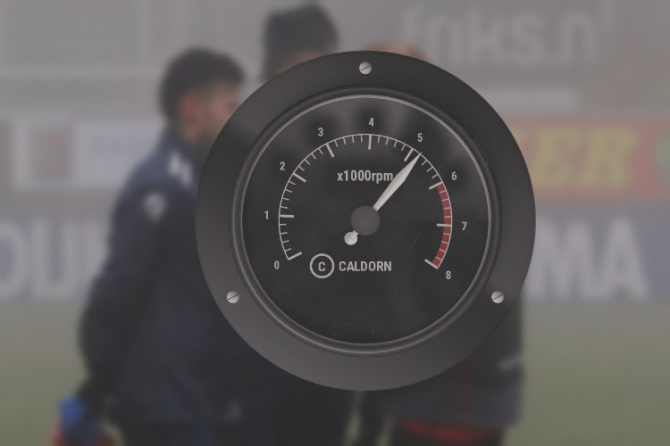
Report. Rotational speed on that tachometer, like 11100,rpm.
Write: 5200,rpm
